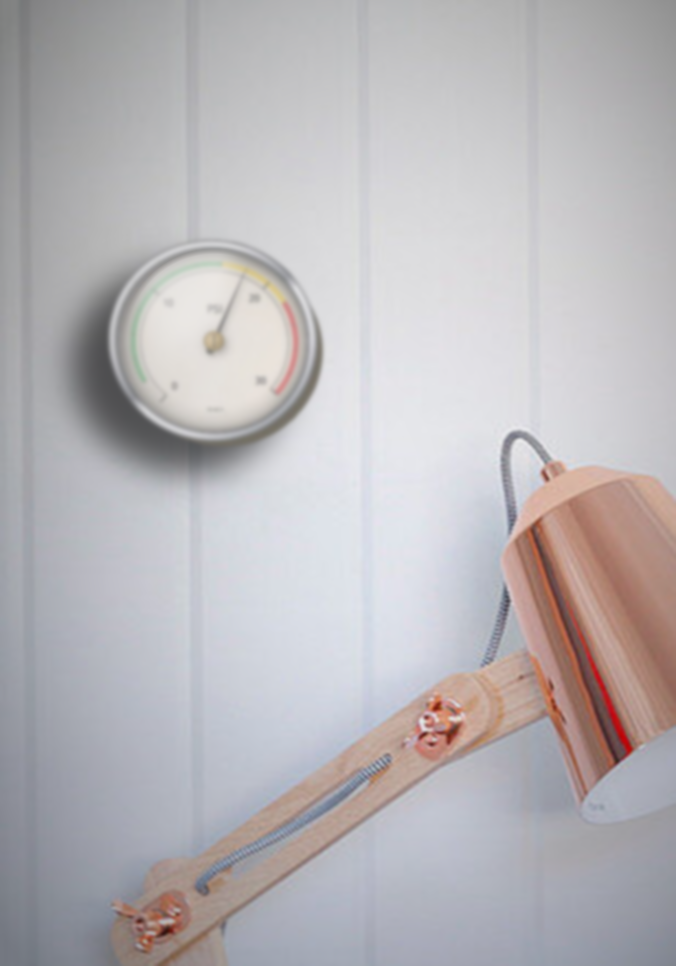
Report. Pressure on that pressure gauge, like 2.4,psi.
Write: 18,psi
